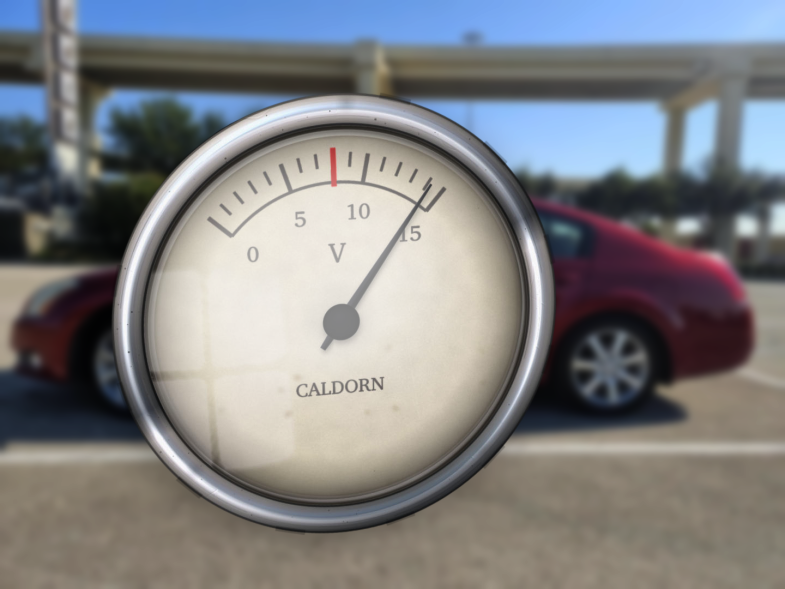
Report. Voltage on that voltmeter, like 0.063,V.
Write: 14,V
